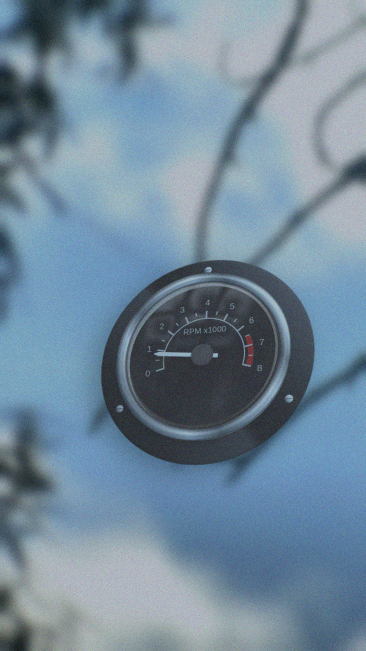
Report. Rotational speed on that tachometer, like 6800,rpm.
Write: 750,rpm
